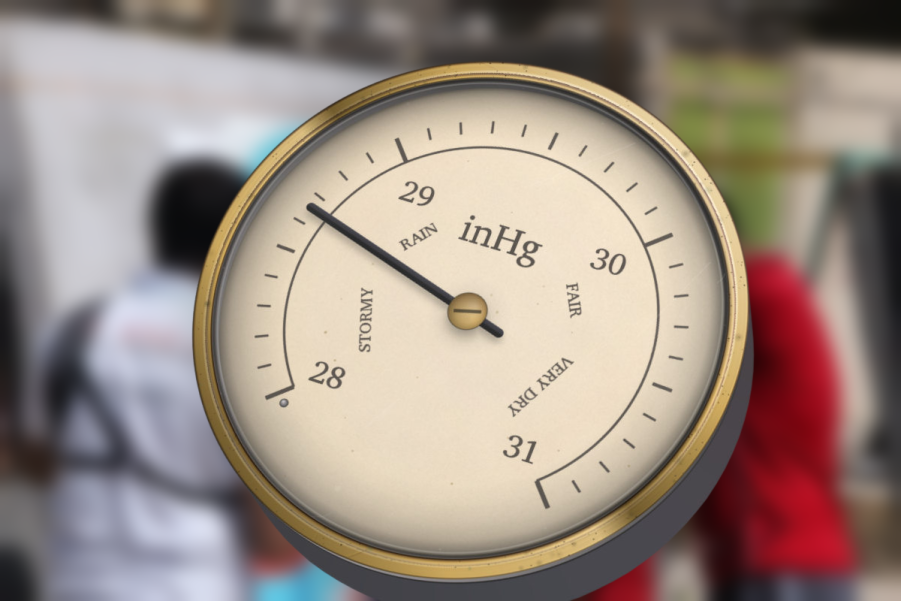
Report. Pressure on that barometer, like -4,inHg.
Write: 28.65,inHg
